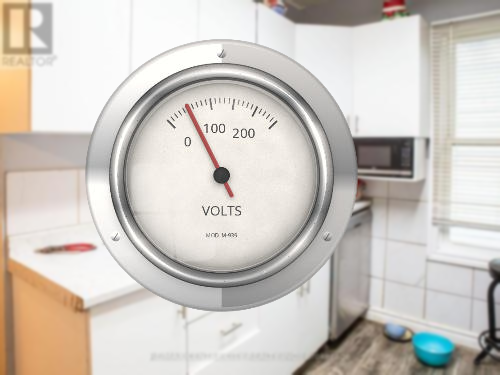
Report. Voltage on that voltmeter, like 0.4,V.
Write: 50,V
